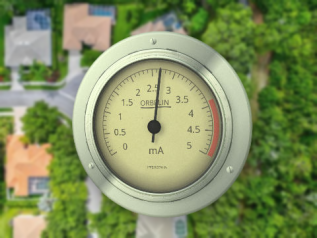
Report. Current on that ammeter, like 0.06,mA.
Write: 2.7,mA
